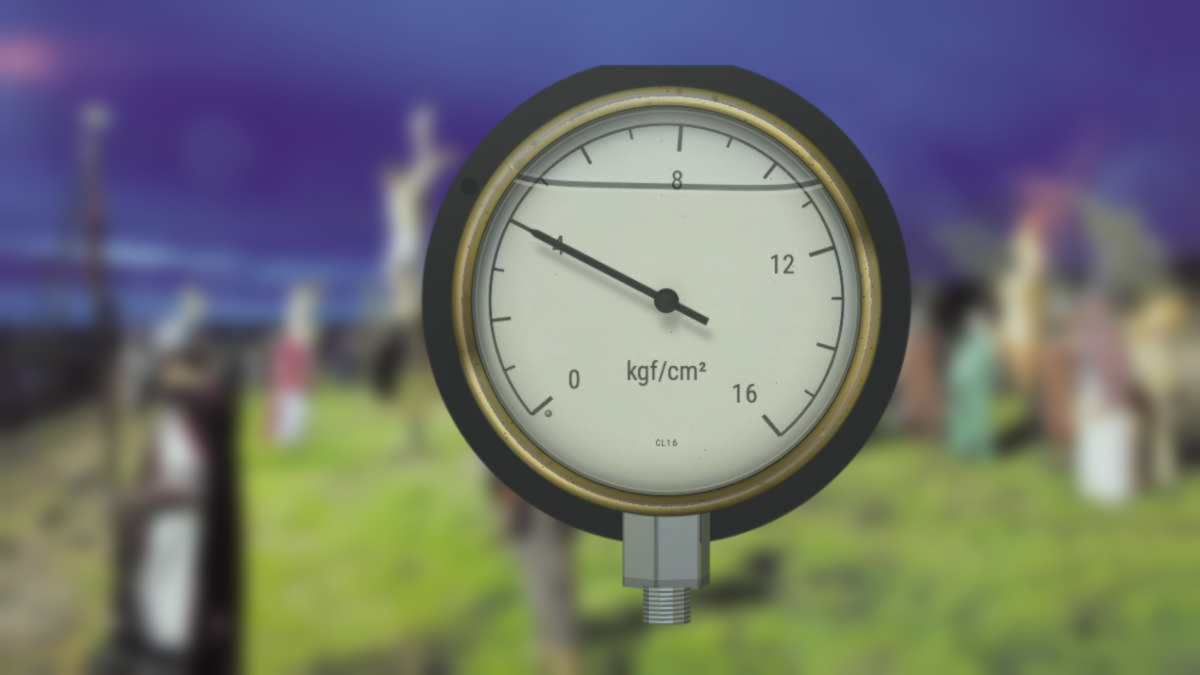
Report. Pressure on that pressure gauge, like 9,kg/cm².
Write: 4,kg/cm²
